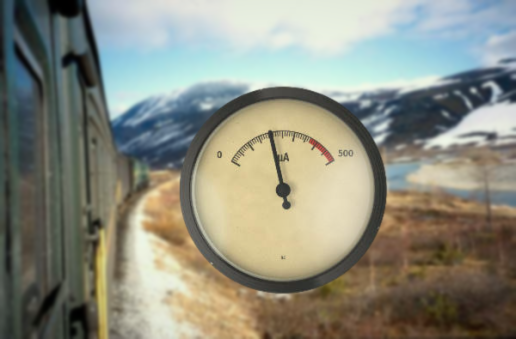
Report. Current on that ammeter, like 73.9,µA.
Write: 200,µA
